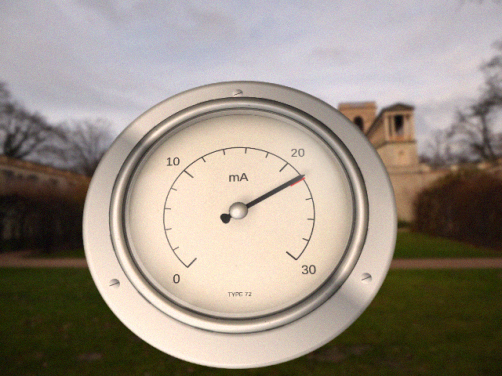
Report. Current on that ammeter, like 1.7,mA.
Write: 22,mA
